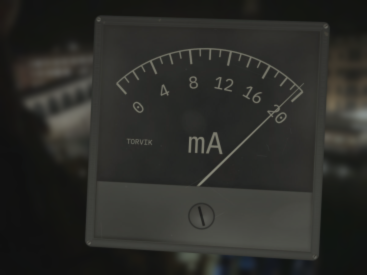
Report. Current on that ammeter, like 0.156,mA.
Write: 19.5,mA
